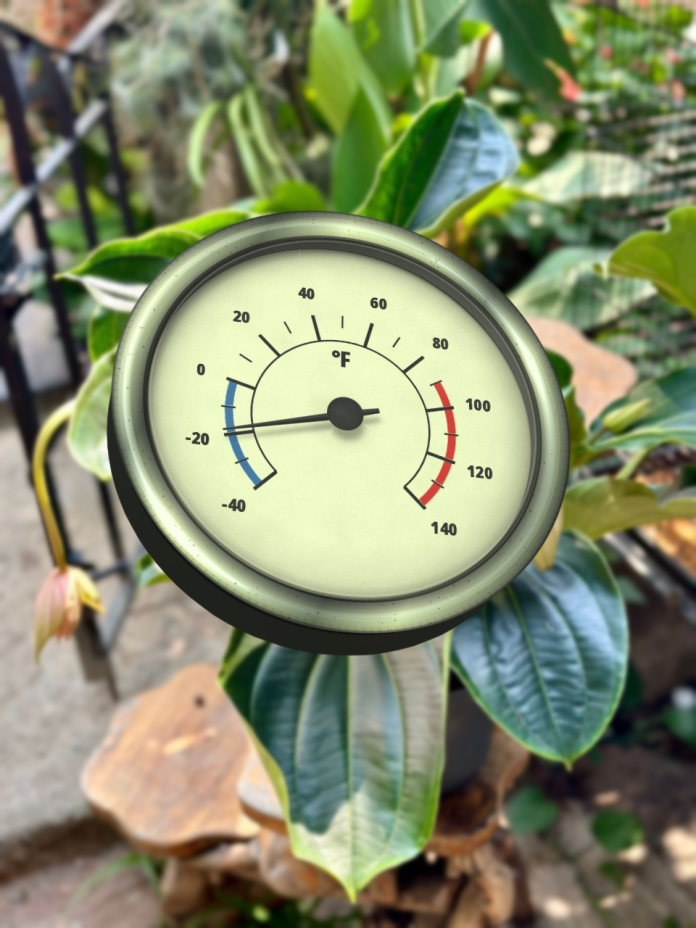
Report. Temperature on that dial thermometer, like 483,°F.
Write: -20,°F
